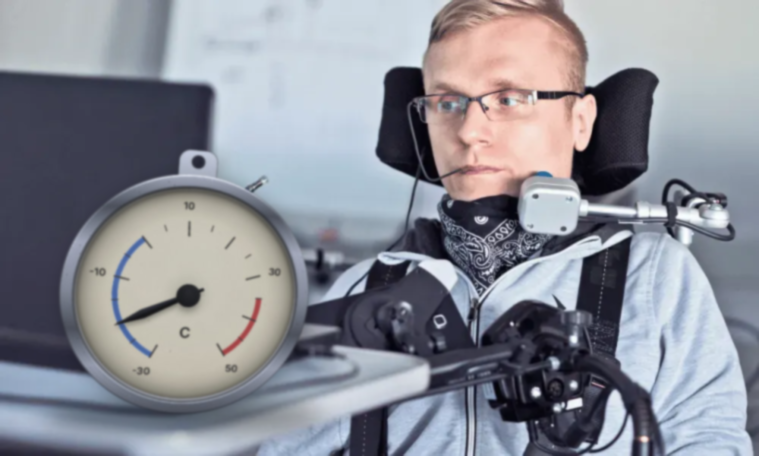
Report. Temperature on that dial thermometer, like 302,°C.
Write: -20,°C
